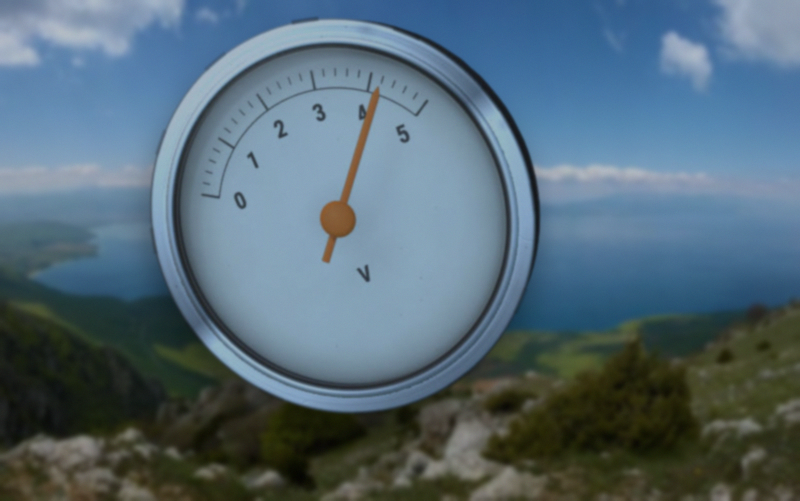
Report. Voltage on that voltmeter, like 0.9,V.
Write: 4.2,V
